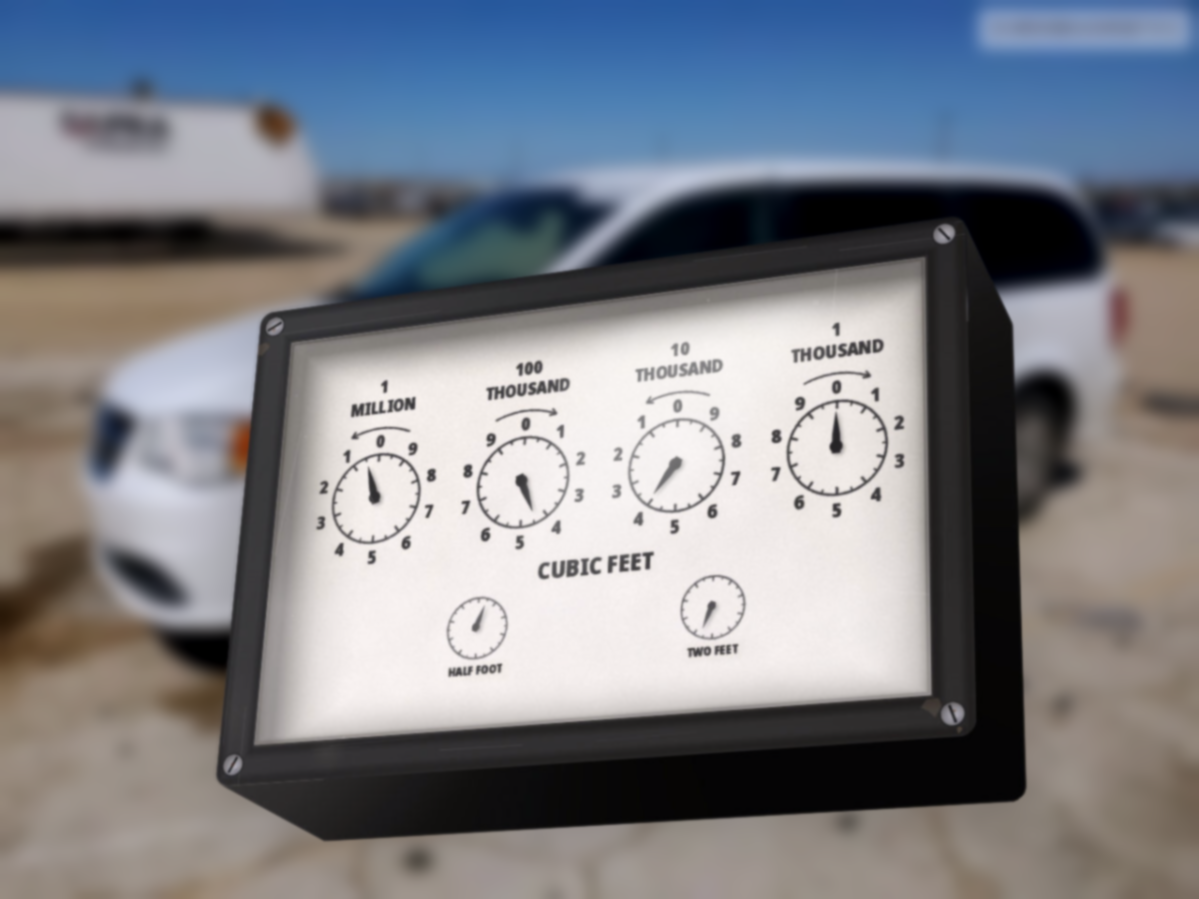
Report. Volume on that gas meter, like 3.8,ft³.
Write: 44000,ft³
